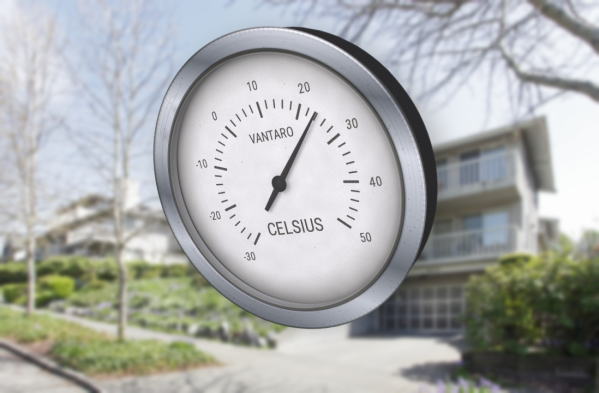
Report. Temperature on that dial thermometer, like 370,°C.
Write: 24,°C
